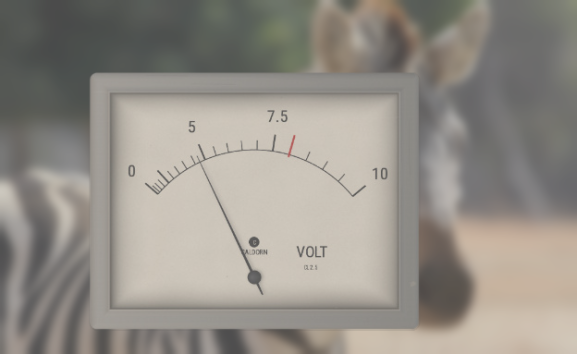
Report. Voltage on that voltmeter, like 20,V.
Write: 4.75,V
